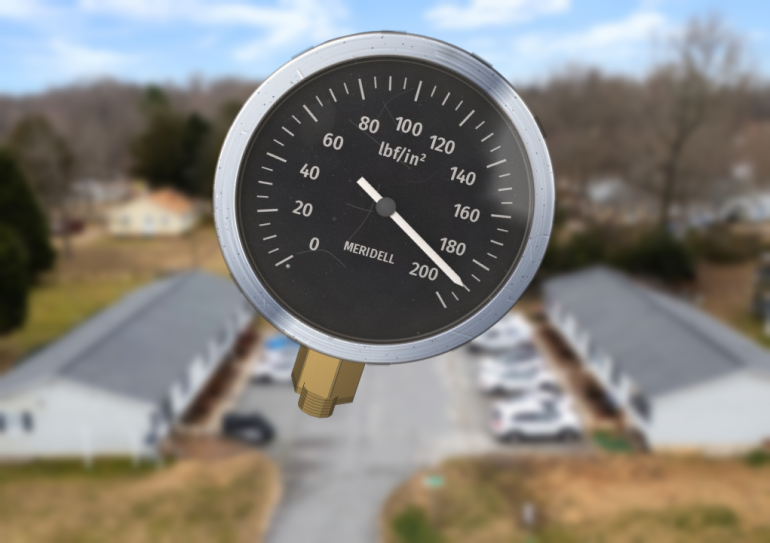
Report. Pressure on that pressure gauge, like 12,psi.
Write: 190,psi
